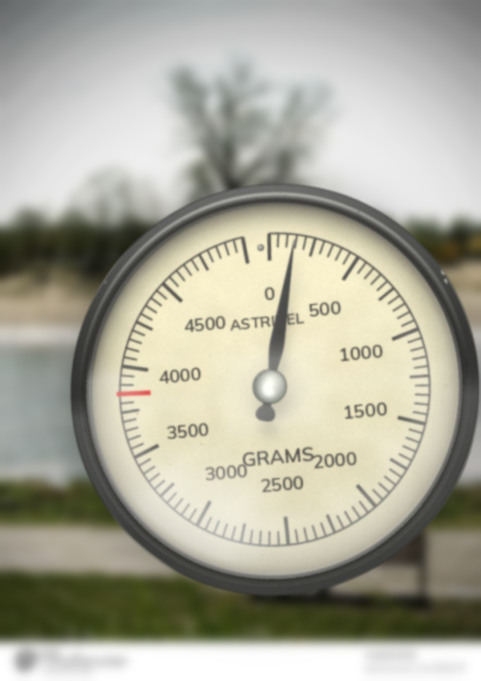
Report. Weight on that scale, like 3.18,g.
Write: 150,g
